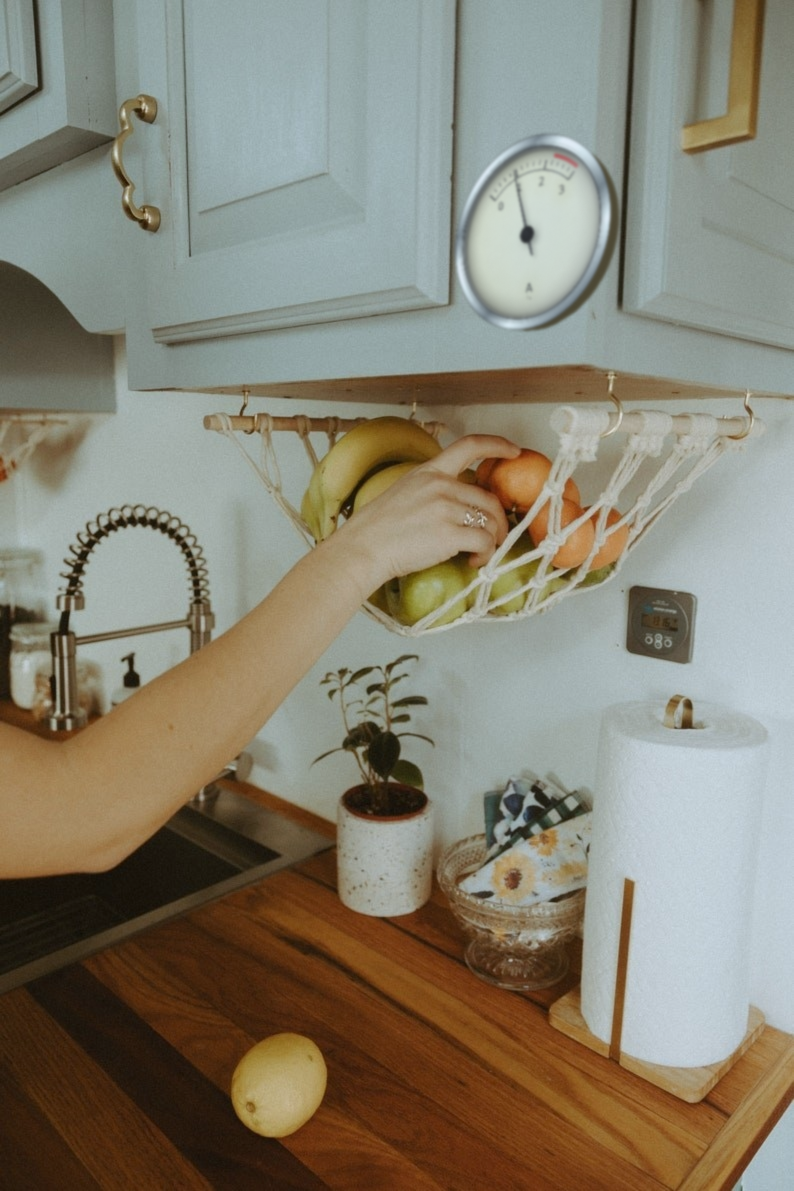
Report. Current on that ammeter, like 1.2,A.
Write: 1,A
